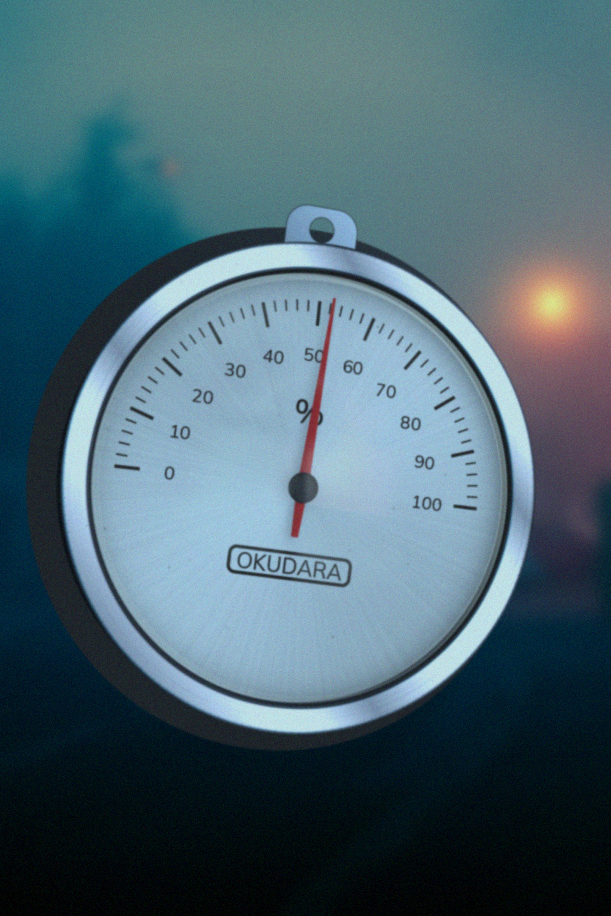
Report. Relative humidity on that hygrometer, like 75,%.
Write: 52,%
